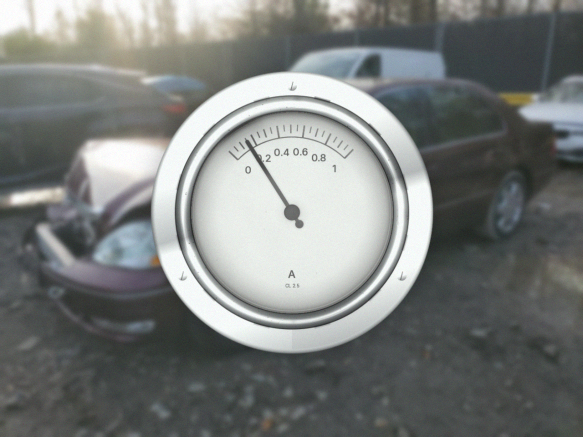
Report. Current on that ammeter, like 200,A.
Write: 0.15,A
